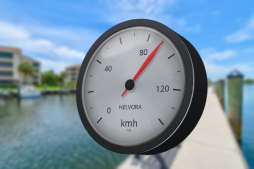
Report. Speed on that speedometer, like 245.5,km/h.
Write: 90,km/h
